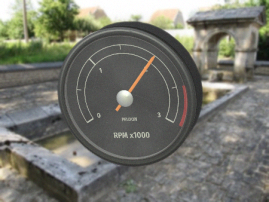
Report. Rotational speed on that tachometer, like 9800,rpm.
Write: 2000,rpm
